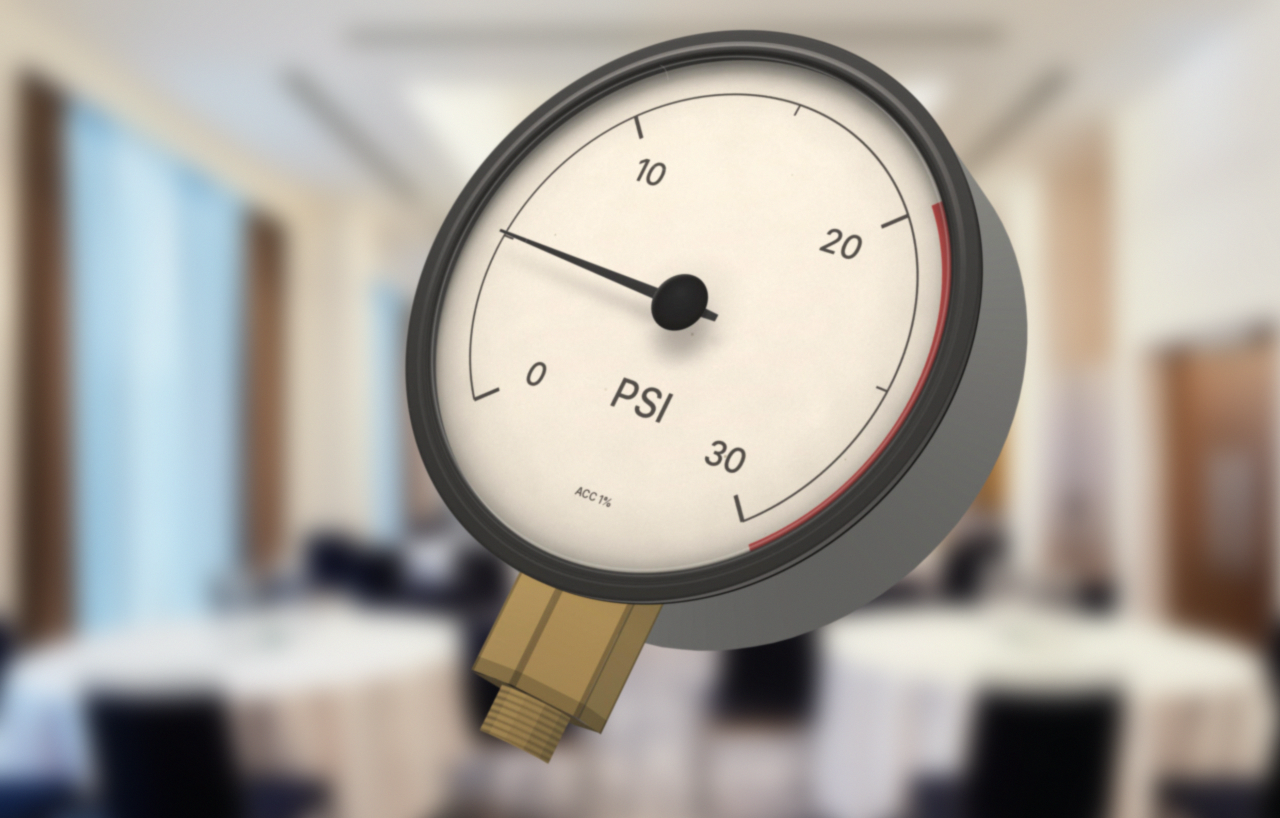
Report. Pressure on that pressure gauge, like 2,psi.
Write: 5,psi
